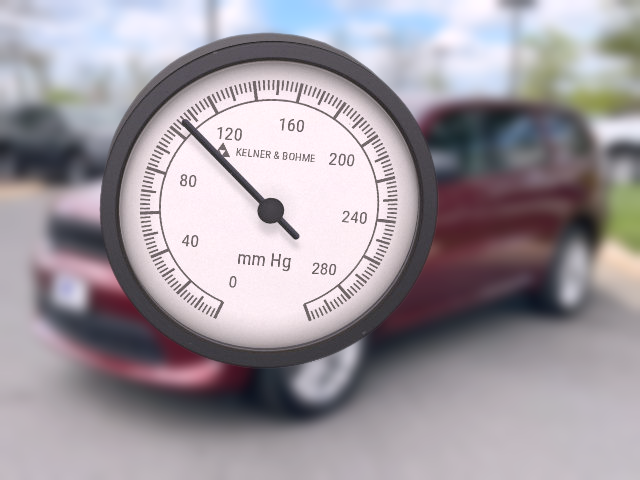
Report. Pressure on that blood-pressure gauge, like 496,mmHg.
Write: 106,mmHg
